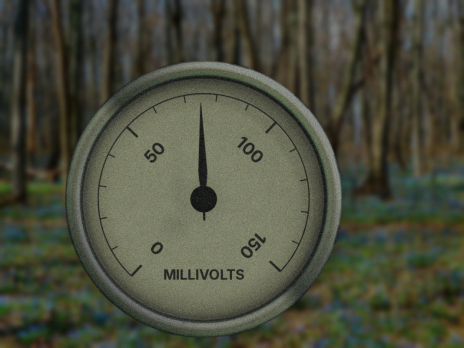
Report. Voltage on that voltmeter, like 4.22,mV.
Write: 75,mV
